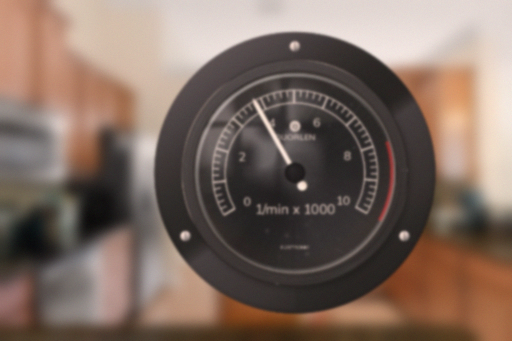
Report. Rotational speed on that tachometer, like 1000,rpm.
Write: 3800,rpm
